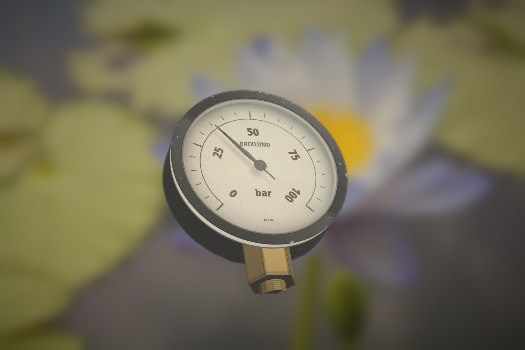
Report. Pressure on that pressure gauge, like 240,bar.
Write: 35,bar
